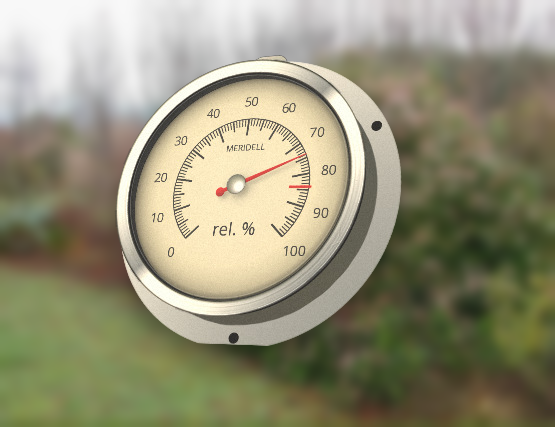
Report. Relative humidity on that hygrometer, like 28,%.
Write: 75,%
